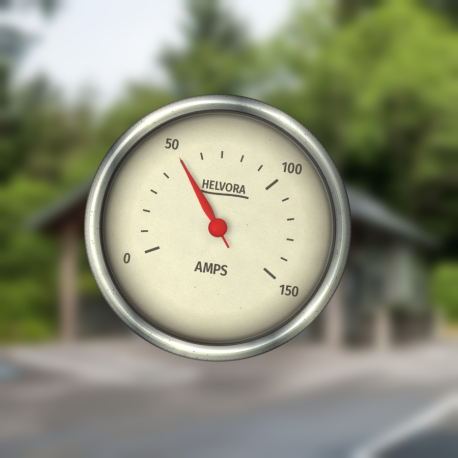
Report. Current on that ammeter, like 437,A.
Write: 50,A
